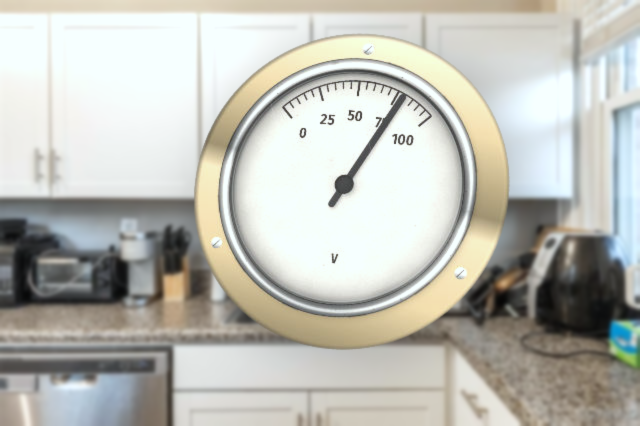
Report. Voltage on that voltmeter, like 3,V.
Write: 80,V
